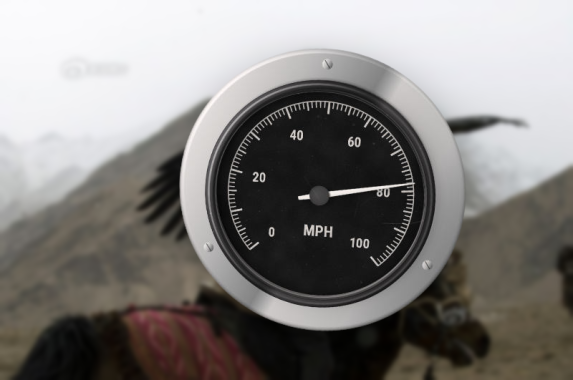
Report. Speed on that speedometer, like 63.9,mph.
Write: 78,mph
